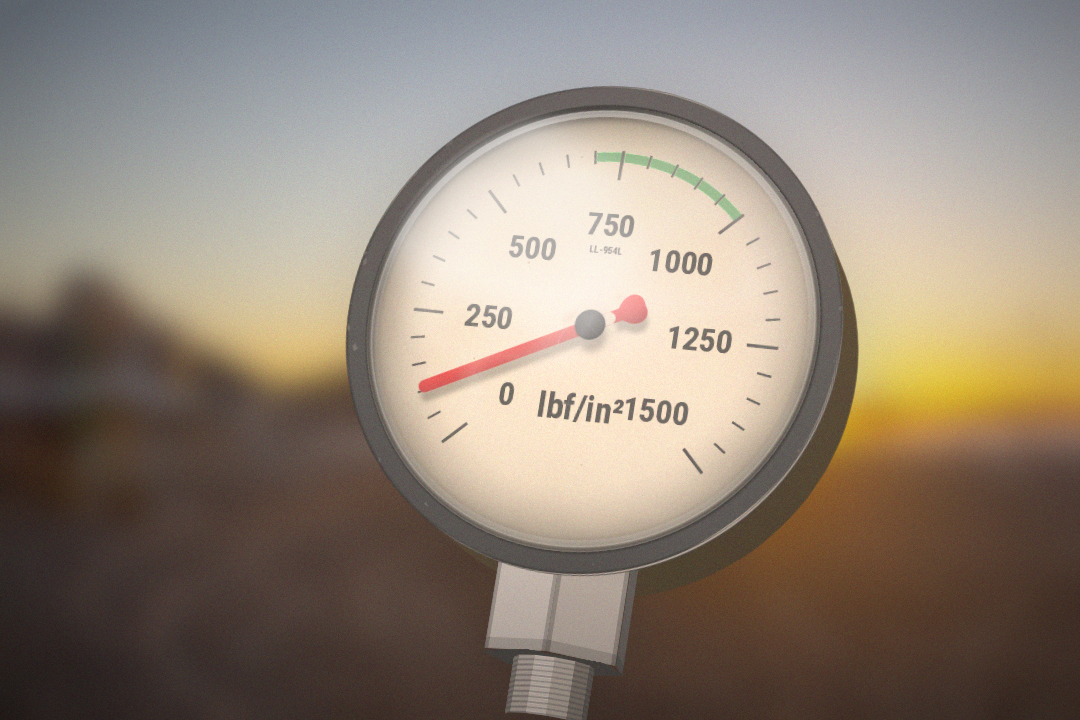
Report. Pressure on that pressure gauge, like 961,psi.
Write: 100,psi
